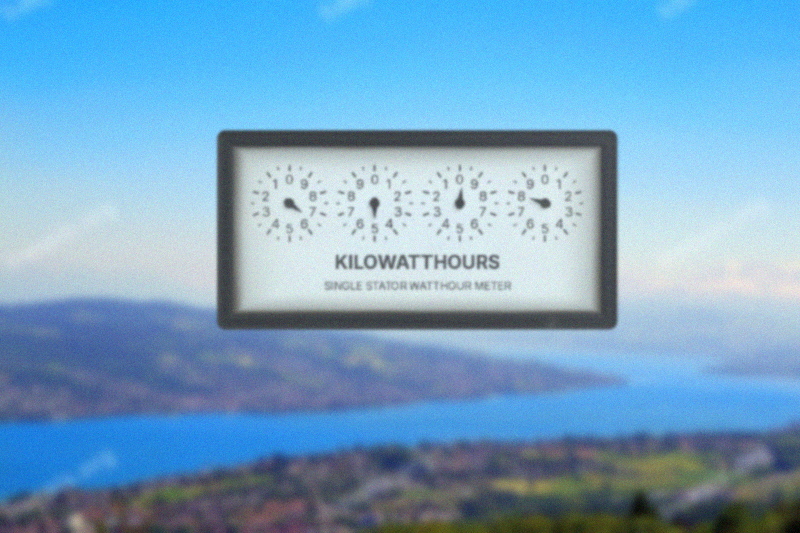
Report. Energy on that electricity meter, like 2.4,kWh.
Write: 6498,kWh
